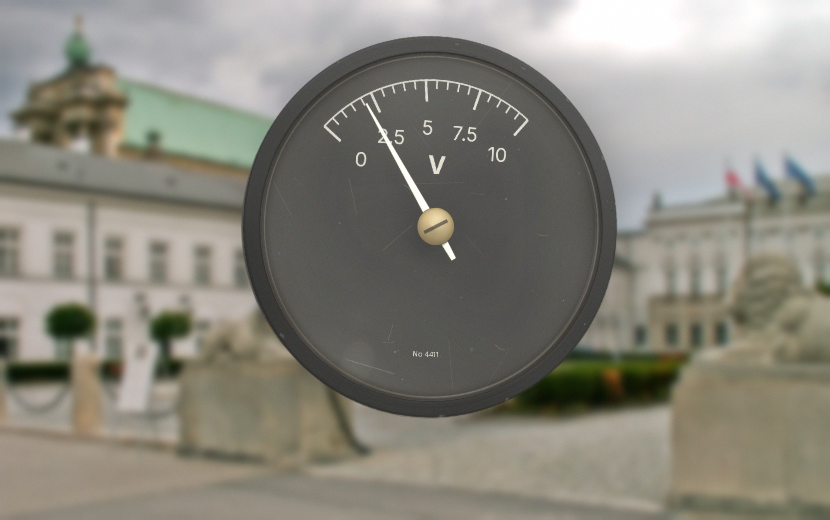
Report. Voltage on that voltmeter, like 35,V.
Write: 2,V
